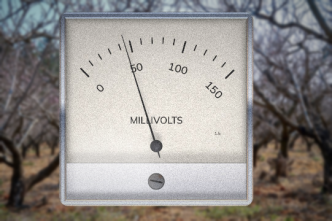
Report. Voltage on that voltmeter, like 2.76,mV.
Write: 45,mV
